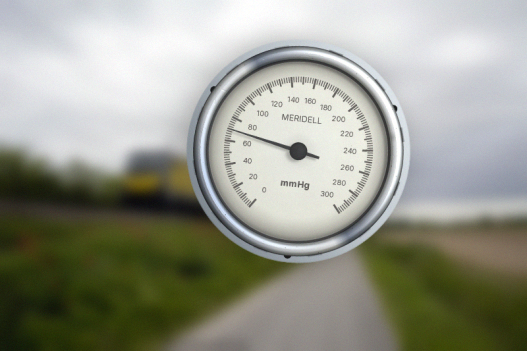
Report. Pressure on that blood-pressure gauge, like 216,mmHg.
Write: 70,mmHg
